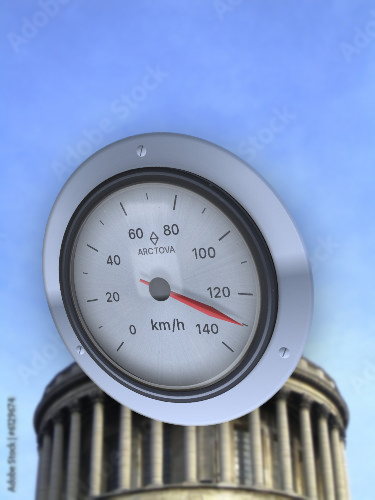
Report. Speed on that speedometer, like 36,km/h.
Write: 130,km/h
